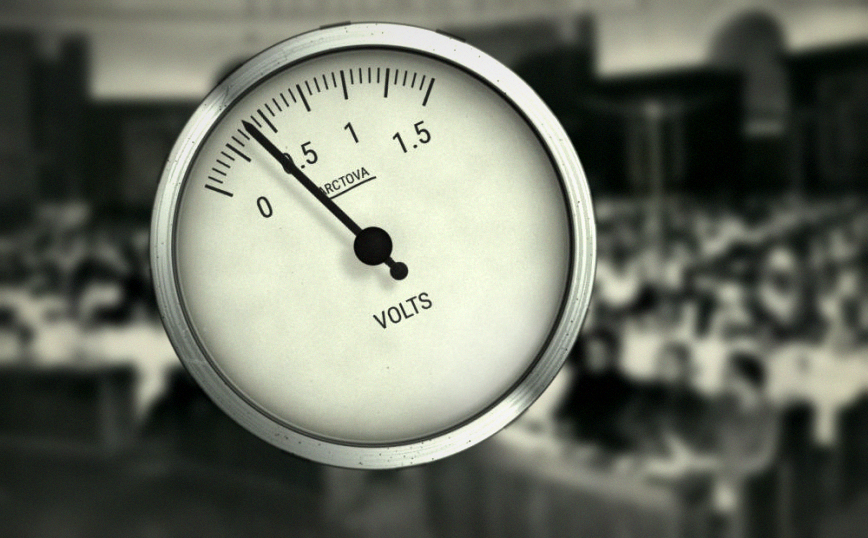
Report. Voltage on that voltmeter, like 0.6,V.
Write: 0.4,V
